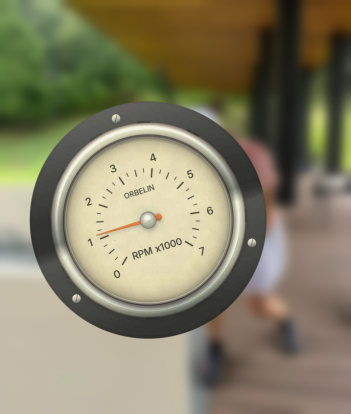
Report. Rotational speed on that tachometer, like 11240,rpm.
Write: 1125,rpm
